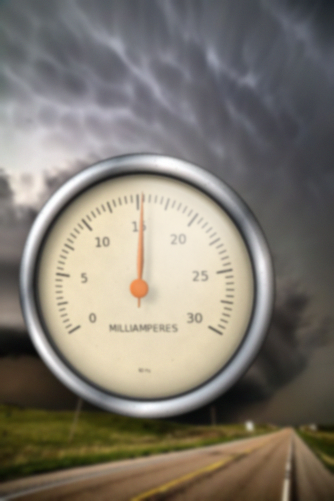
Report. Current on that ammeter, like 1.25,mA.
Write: 15.5,mA
